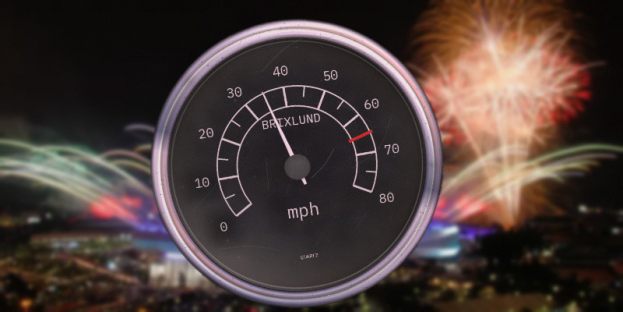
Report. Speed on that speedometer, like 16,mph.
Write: 35,mph
